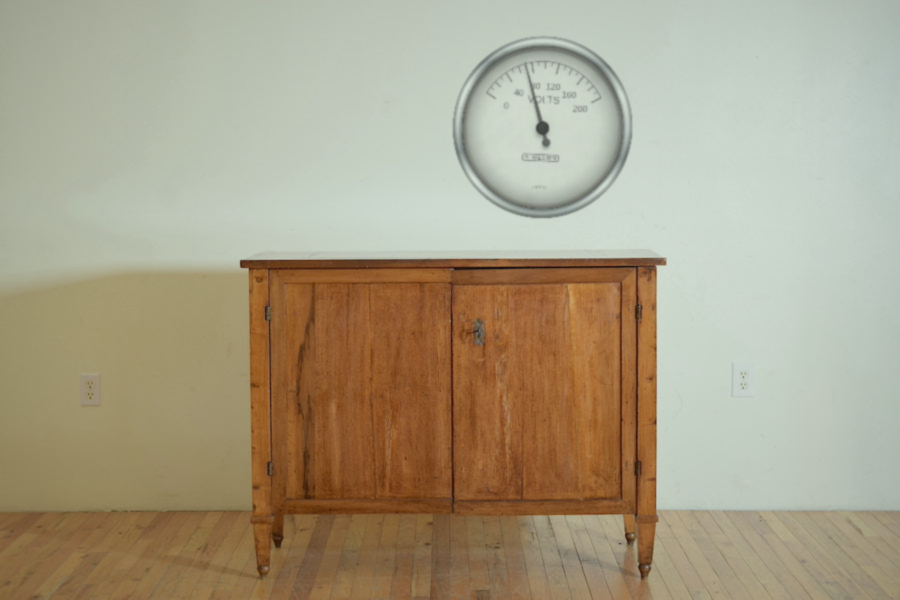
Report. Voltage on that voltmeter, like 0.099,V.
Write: 70,V
